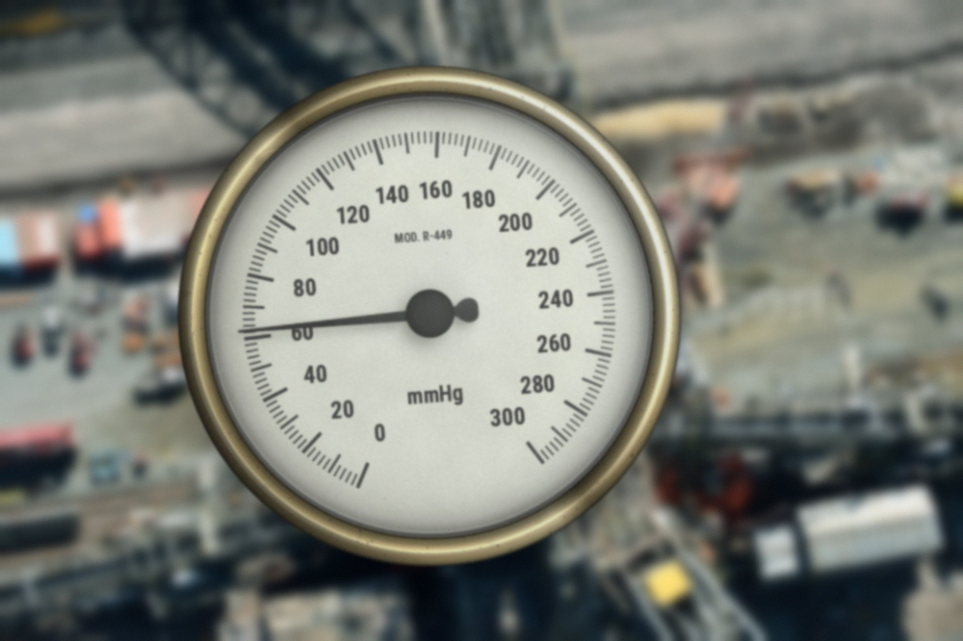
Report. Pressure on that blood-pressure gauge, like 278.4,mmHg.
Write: 62,mmHg
